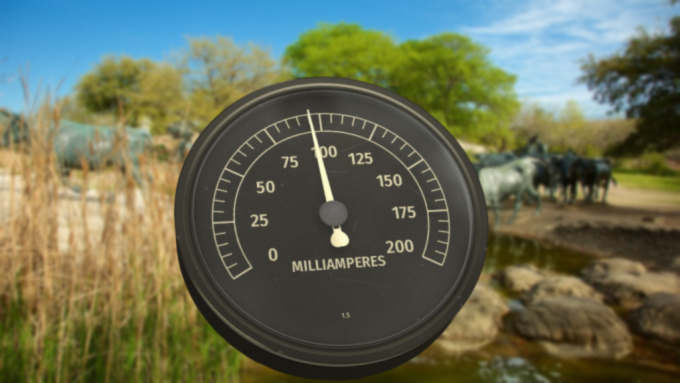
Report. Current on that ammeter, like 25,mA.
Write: 95,mA
